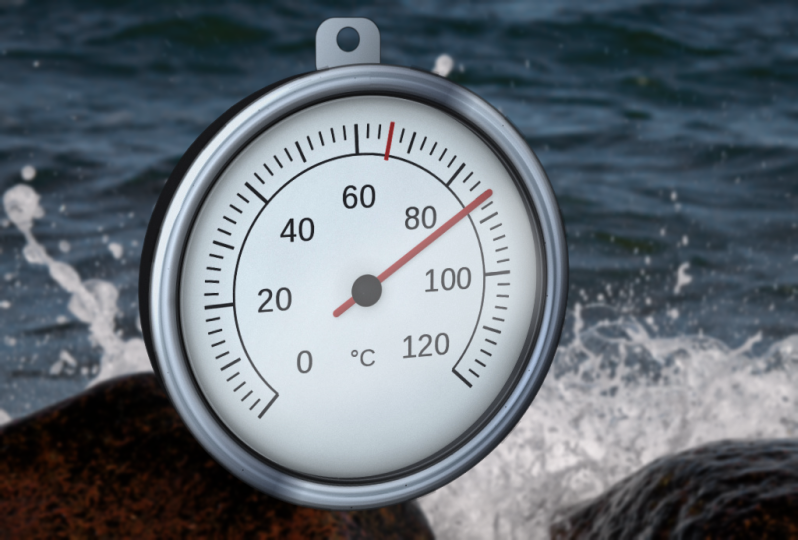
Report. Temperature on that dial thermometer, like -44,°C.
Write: 86,°C
